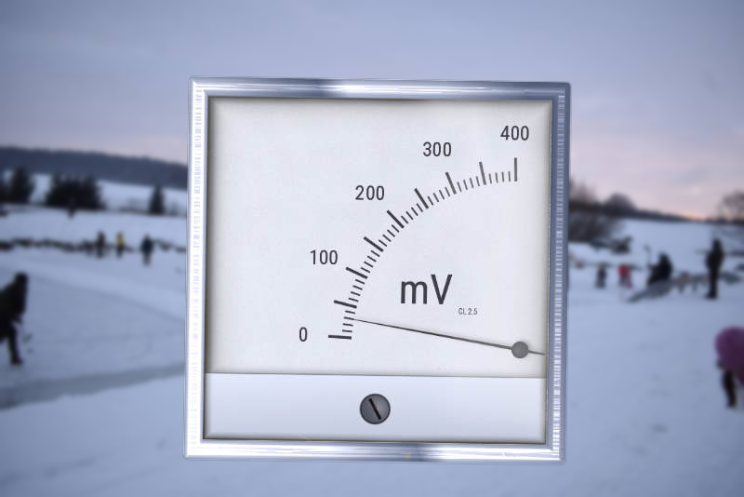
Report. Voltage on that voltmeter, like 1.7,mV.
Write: 30,mV
